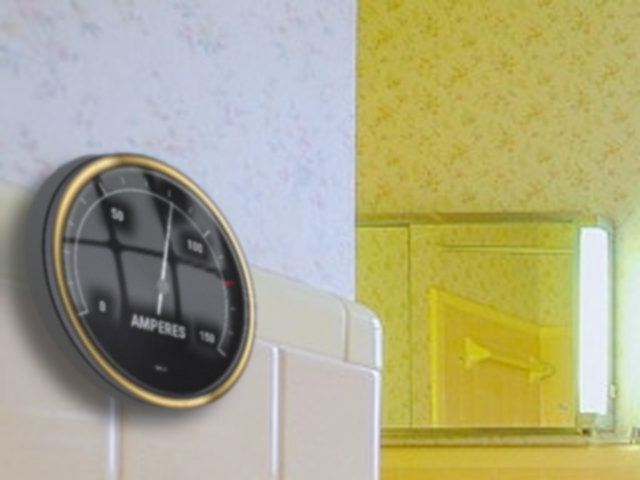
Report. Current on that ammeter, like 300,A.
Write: 80,A
